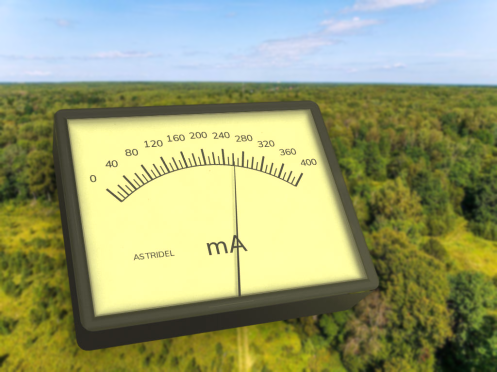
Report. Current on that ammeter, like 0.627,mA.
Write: 260,mA
